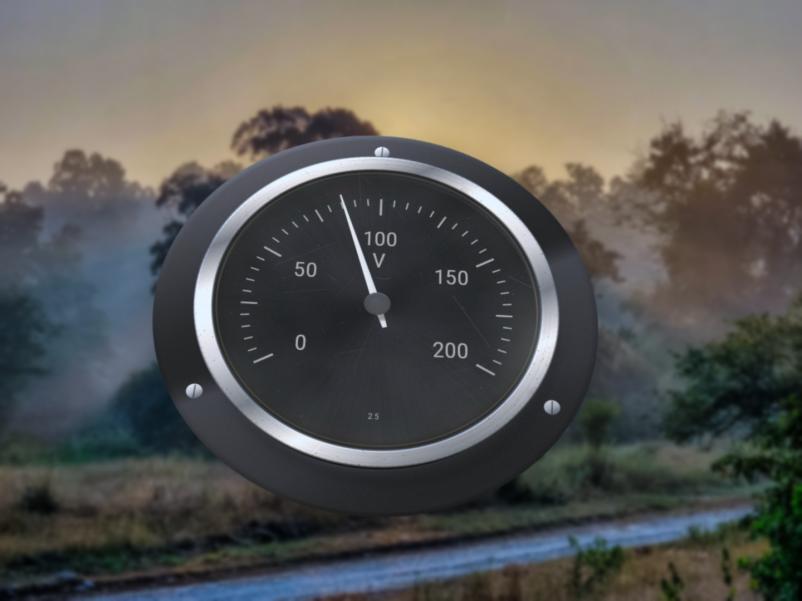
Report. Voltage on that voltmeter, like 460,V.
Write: 85,V
